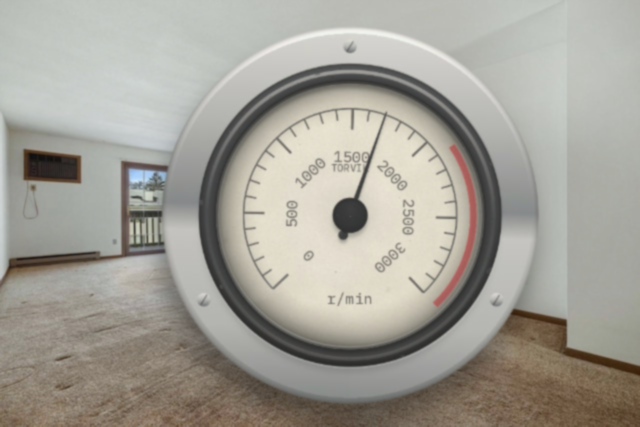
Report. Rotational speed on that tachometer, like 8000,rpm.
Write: 1700,rpm
